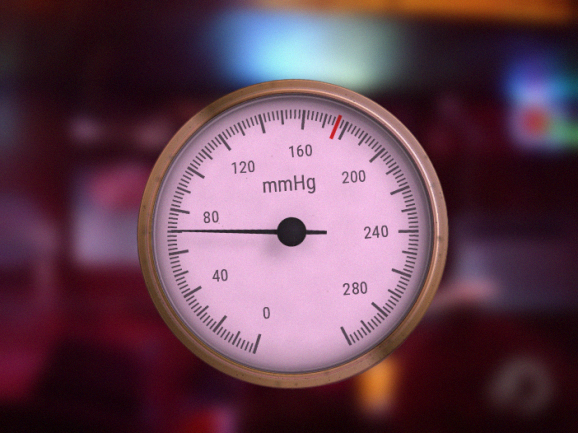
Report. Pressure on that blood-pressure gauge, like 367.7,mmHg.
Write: 70,mmHg
